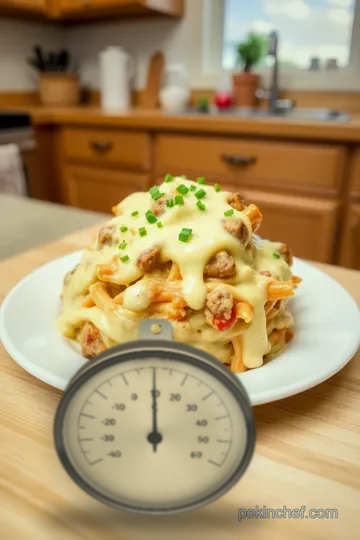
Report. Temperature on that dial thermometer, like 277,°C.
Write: 10,°C
